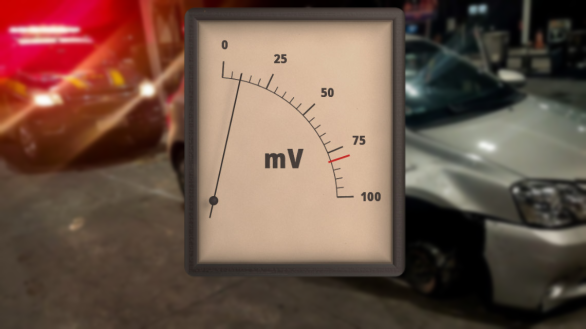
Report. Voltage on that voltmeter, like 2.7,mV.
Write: 10,mV
